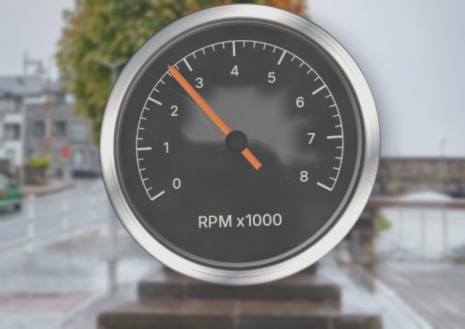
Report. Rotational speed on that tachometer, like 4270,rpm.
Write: 2700,rpm
